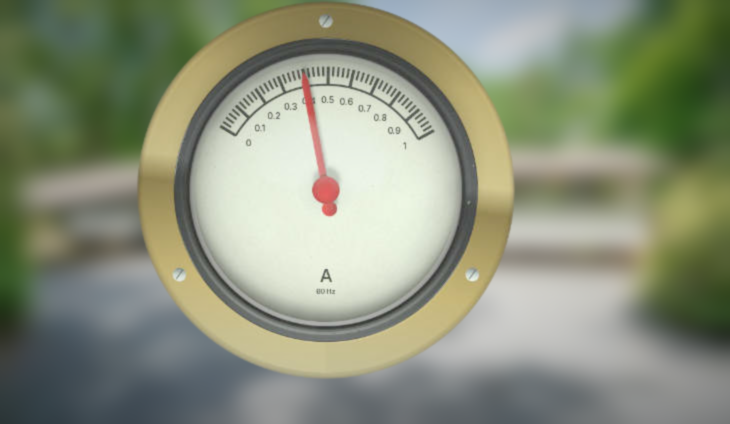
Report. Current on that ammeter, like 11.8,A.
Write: 0.4,A
